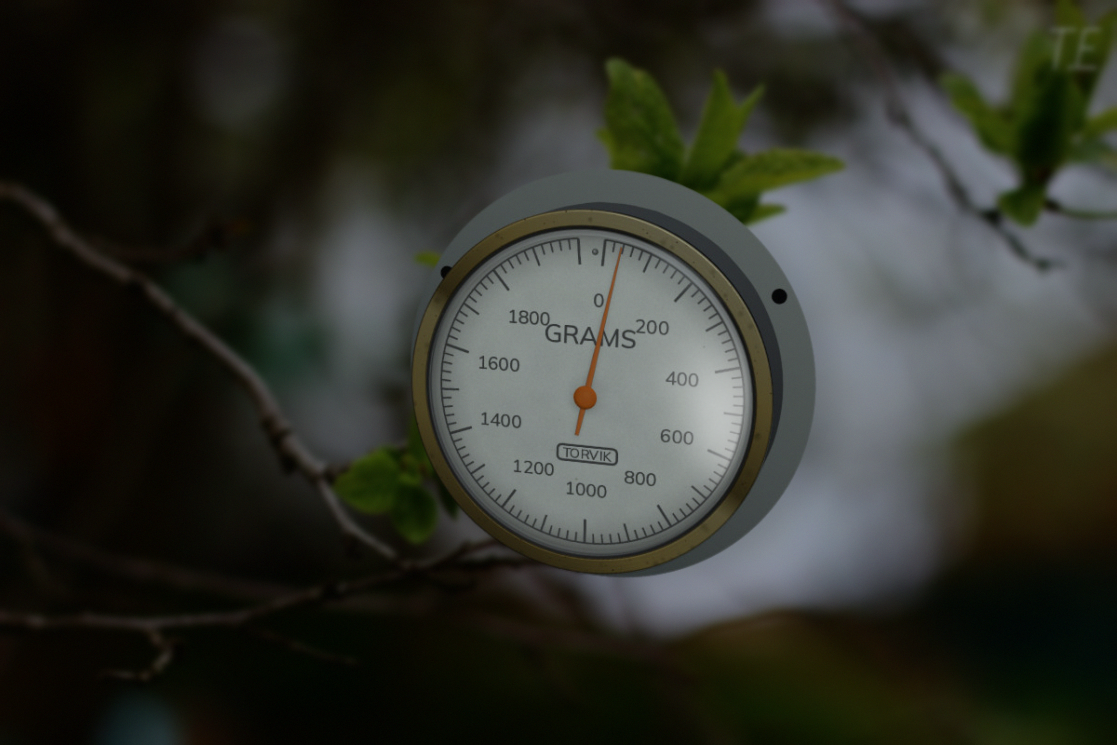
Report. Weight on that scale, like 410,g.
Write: 40,g
